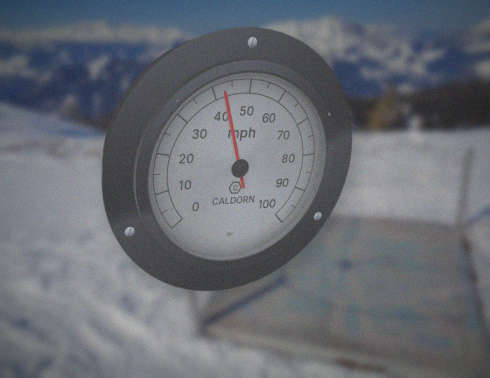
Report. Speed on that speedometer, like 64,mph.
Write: 42.5,mph
